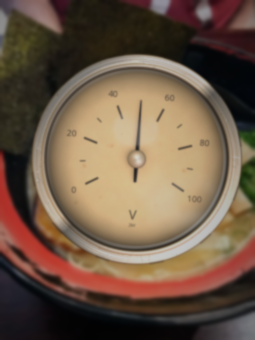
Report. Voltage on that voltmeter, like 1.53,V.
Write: 50,V
